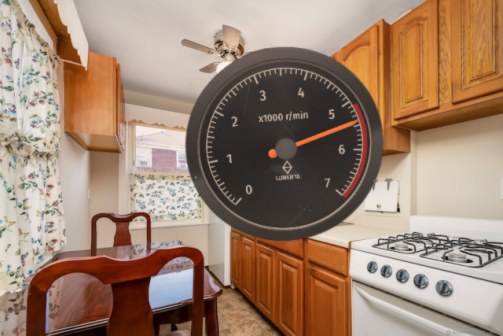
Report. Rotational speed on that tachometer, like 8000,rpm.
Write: 5400,rpm
